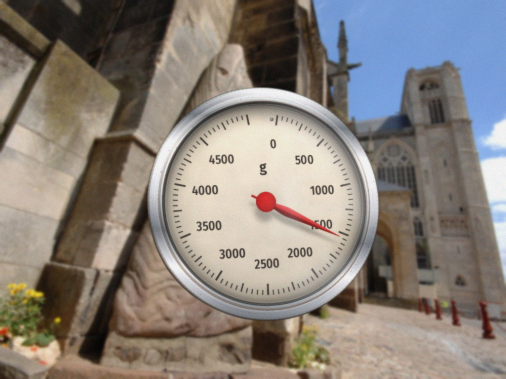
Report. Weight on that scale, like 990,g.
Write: 1550,g
